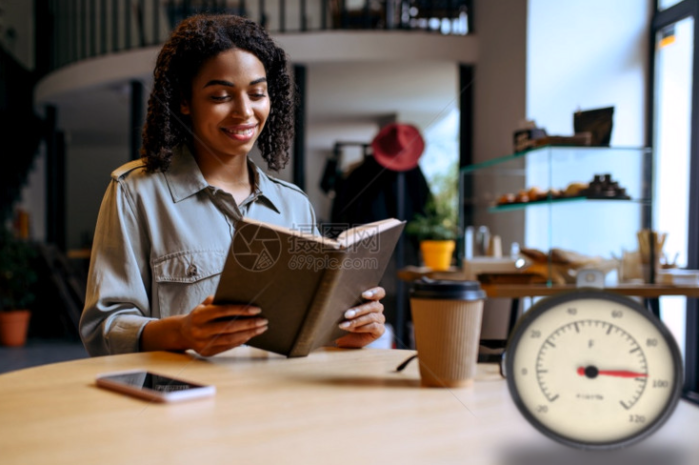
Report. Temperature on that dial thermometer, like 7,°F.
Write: 96,°F
